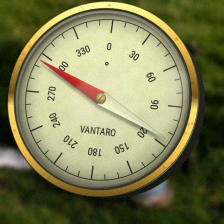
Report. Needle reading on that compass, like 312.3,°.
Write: 295,°
